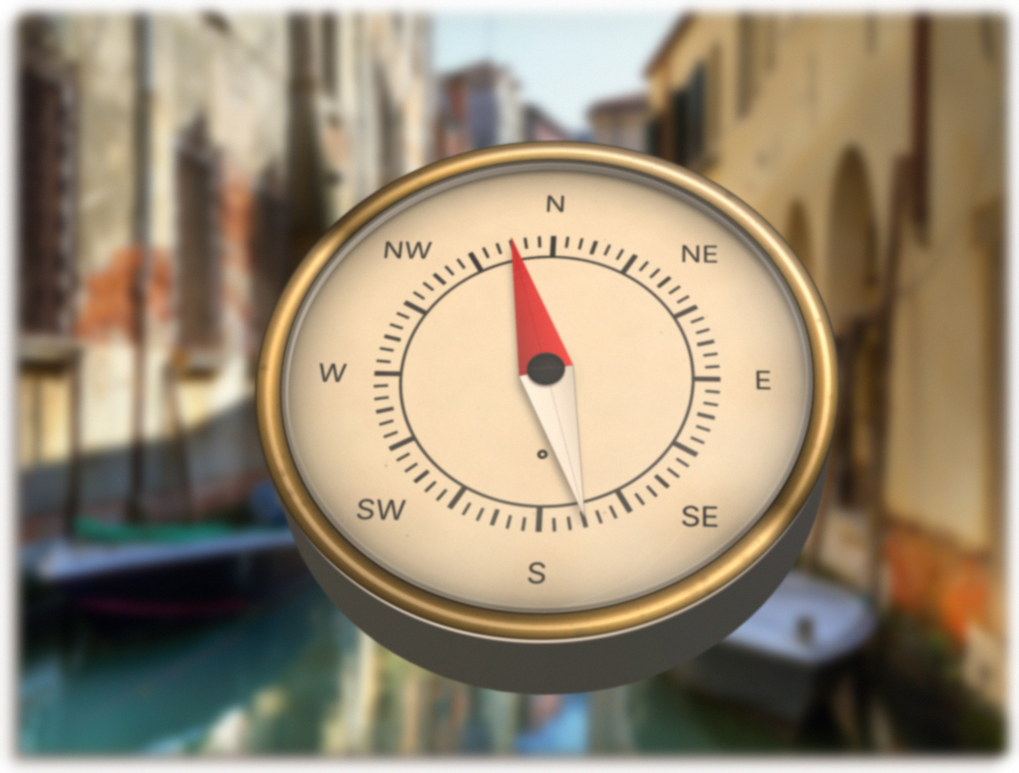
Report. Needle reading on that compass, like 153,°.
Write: 345,°
